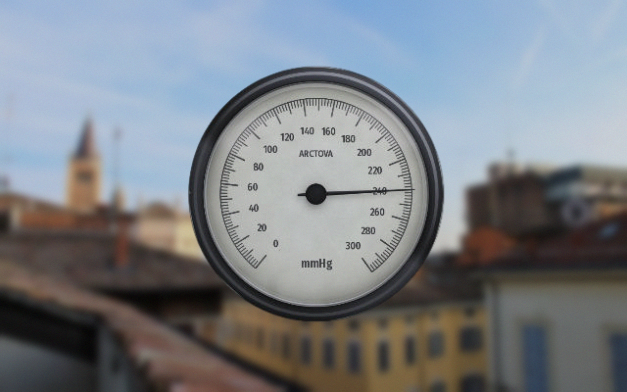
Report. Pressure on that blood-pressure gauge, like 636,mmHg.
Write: 240,mmHg
